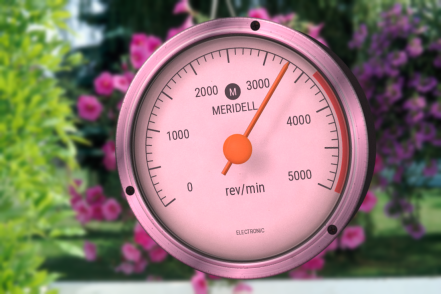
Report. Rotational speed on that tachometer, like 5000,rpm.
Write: 3300,rpm
